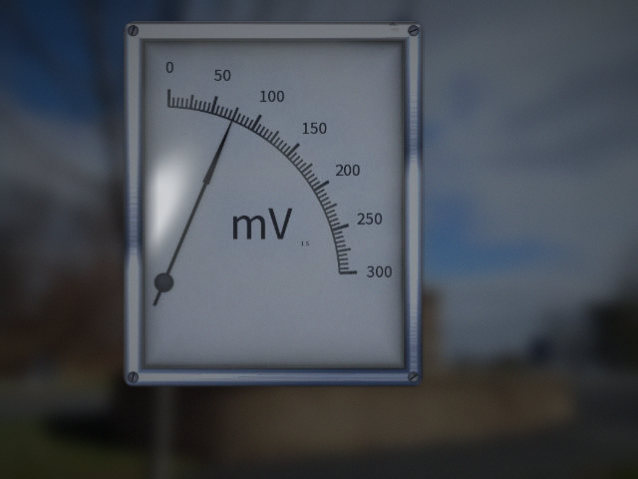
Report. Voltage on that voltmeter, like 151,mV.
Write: 75,mV
